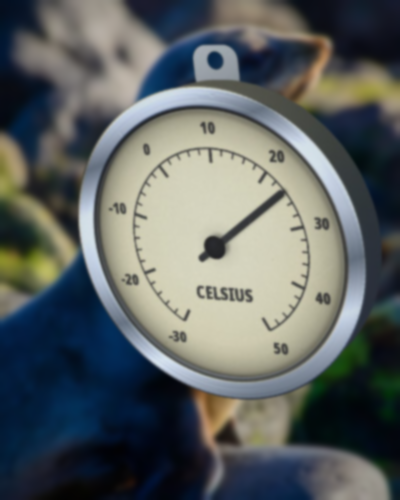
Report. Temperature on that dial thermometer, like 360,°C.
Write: 24,°C
